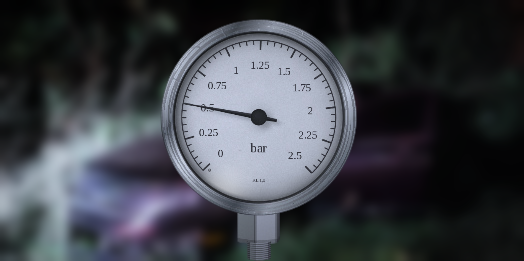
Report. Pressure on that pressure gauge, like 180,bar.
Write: 0.5,bar
